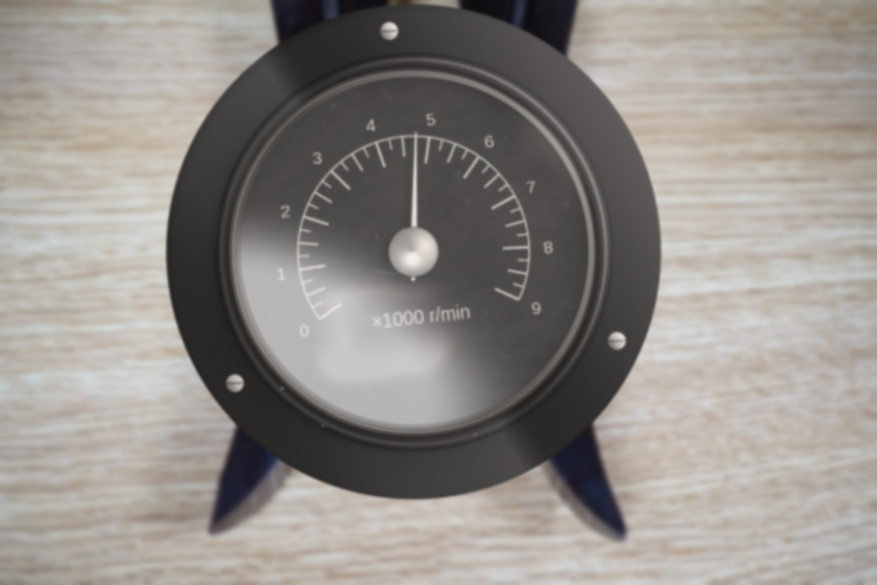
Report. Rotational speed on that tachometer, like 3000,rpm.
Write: 4750,rpm
